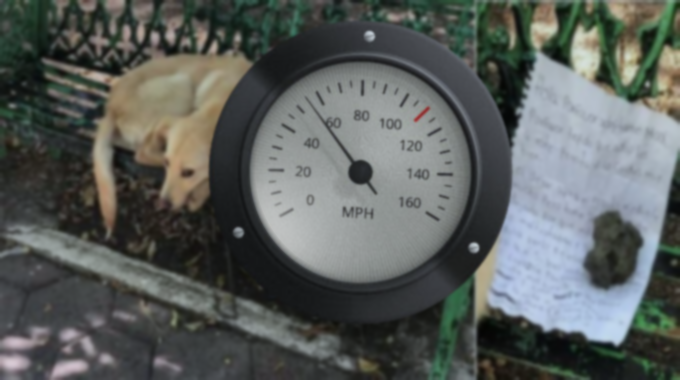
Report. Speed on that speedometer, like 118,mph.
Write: 55,mph
